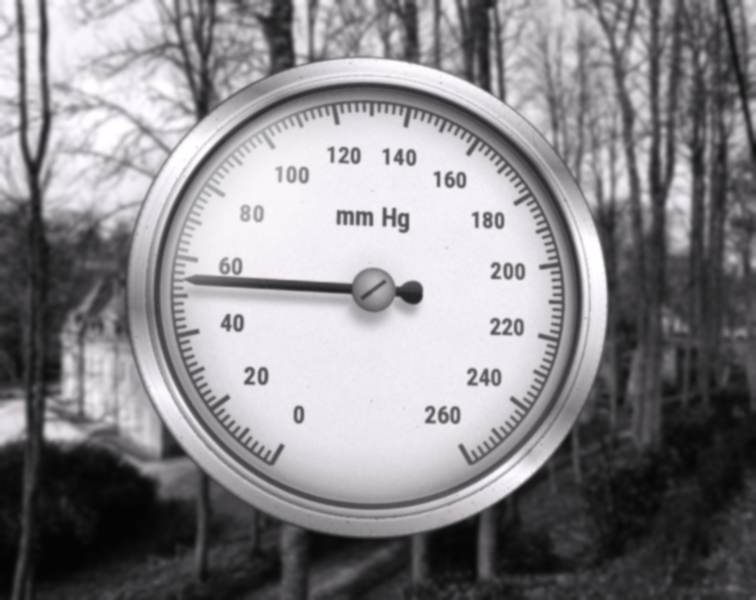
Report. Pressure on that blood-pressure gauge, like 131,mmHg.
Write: 54,mmHg
